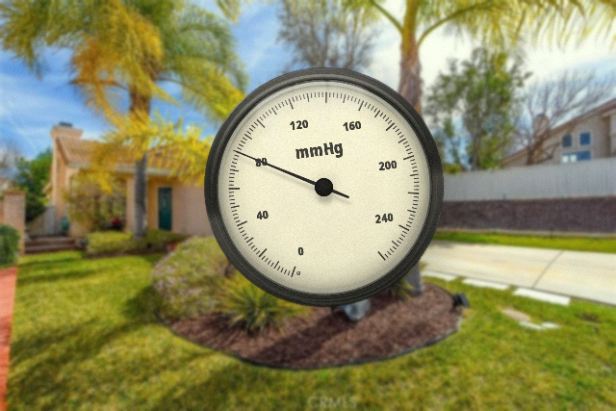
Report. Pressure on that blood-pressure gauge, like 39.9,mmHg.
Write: 80,mmHg
